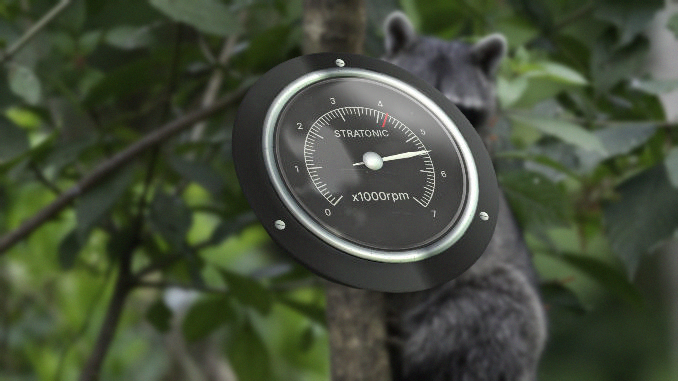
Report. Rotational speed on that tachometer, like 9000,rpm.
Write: 5500,rpm
